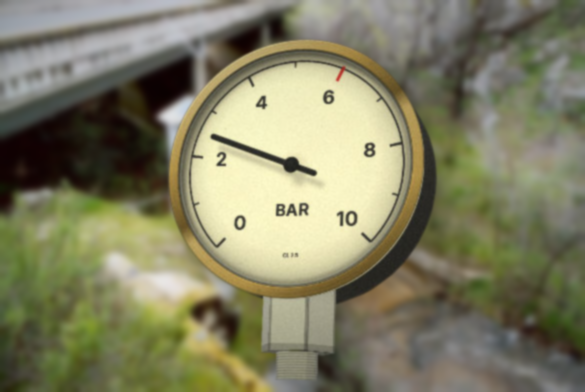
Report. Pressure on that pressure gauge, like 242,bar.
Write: 2.5,bar
